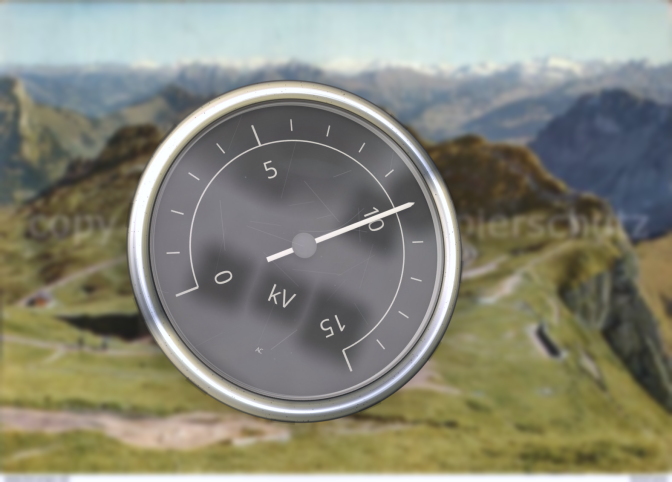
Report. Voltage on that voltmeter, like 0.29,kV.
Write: 10,kV
